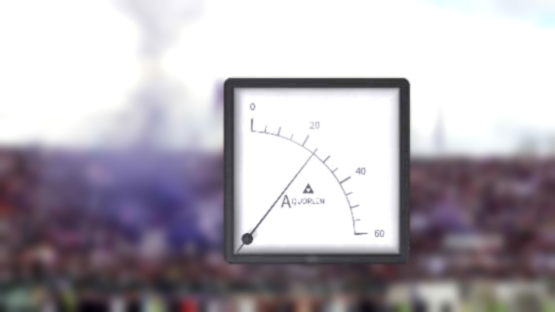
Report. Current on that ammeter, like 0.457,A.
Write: 25,A
